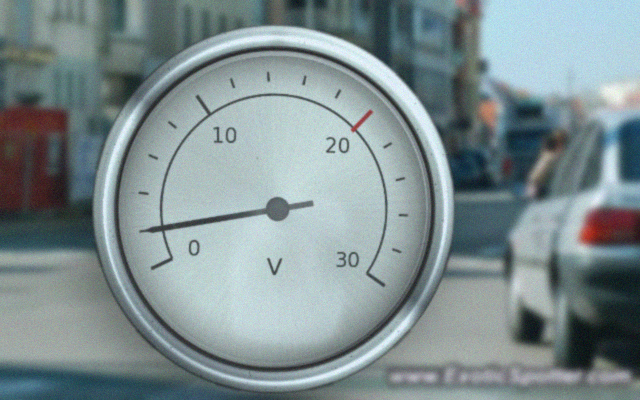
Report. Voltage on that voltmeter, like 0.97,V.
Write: 2,V
